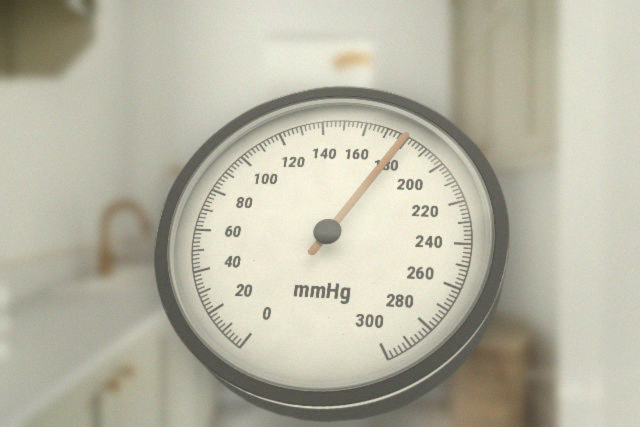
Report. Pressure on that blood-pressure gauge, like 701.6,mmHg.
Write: 180,mmHg
